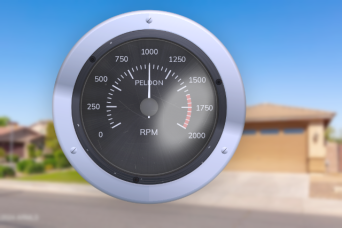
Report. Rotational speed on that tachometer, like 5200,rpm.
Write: 1000,rpm
